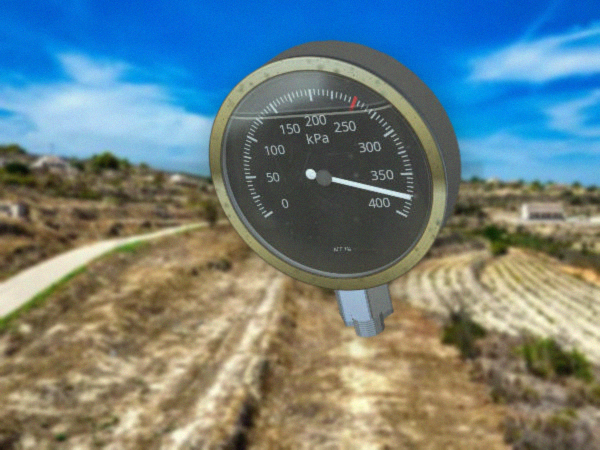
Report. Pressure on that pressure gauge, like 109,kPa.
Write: 375,kPa
